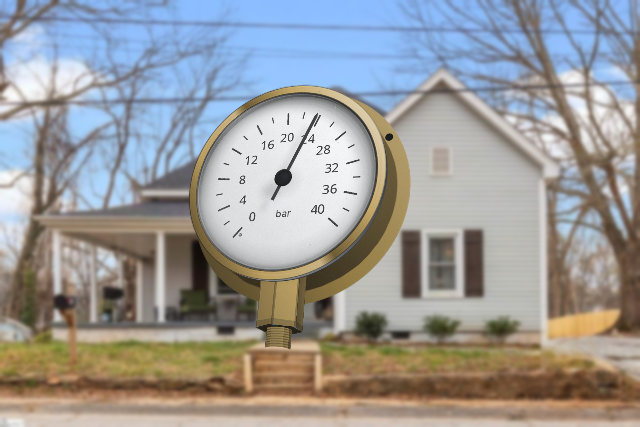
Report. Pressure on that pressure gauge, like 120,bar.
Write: 24,bar
